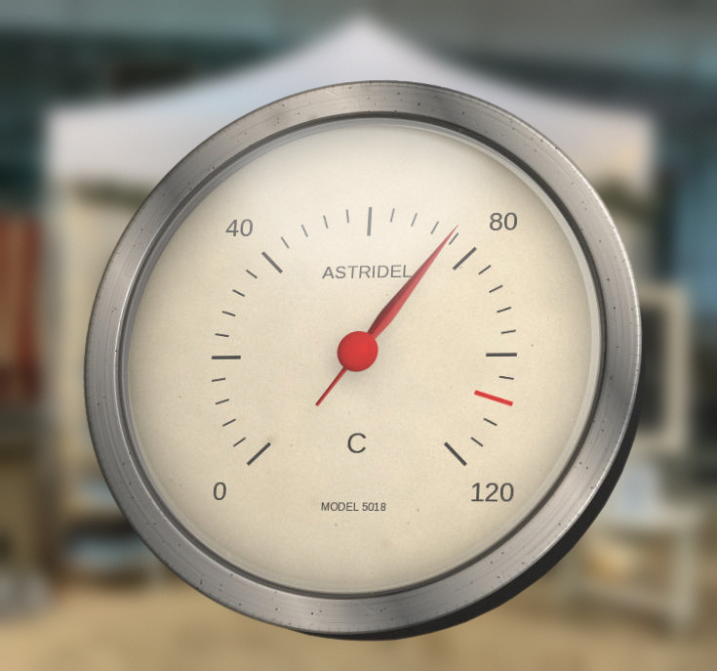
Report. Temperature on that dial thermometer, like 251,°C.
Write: 76,°C
